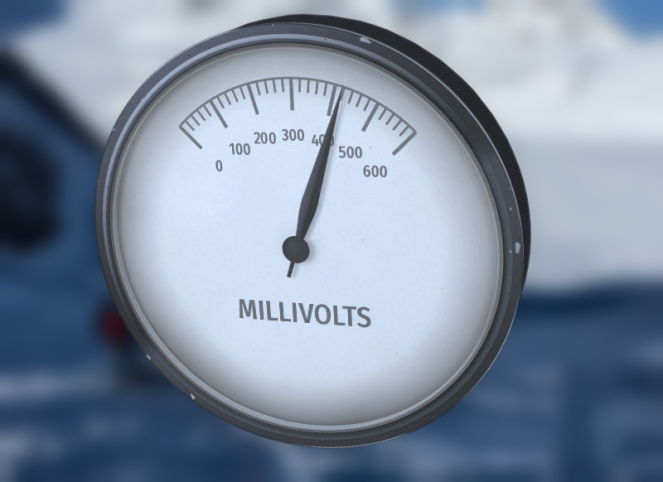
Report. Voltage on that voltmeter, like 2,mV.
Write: 420,mV
